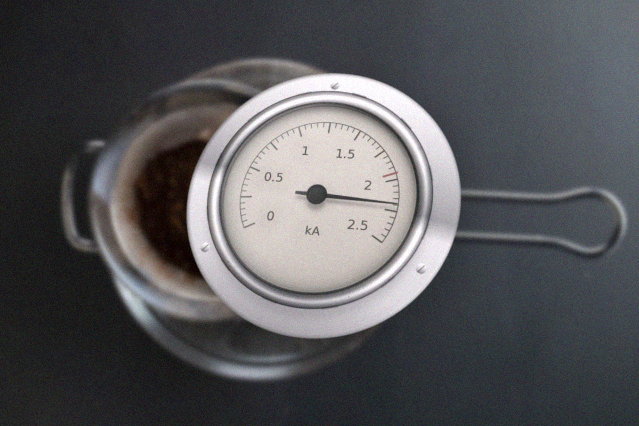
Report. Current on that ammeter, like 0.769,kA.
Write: 2.2,kA
